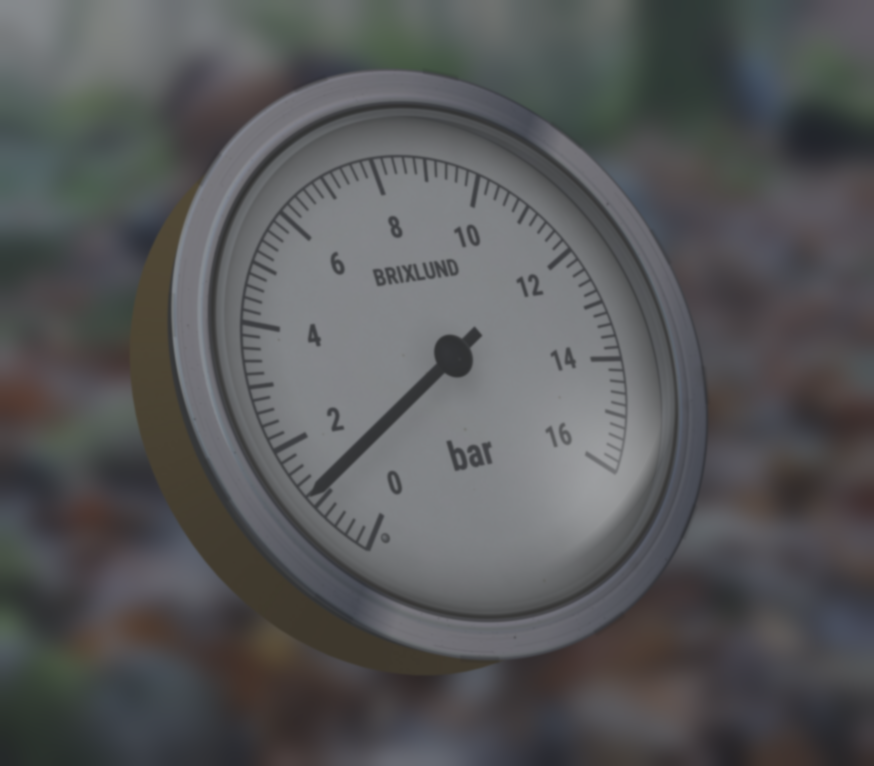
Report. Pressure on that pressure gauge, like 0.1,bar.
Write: 1.2,bar
